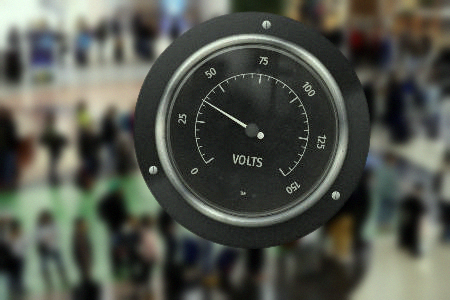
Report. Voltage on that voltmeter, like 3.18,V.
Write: 37.5,V
